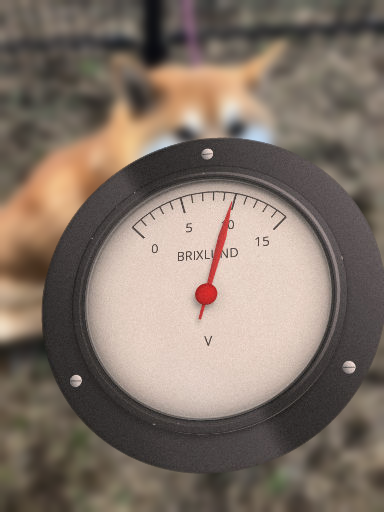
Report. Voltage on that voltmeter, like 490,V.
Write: 10,V
